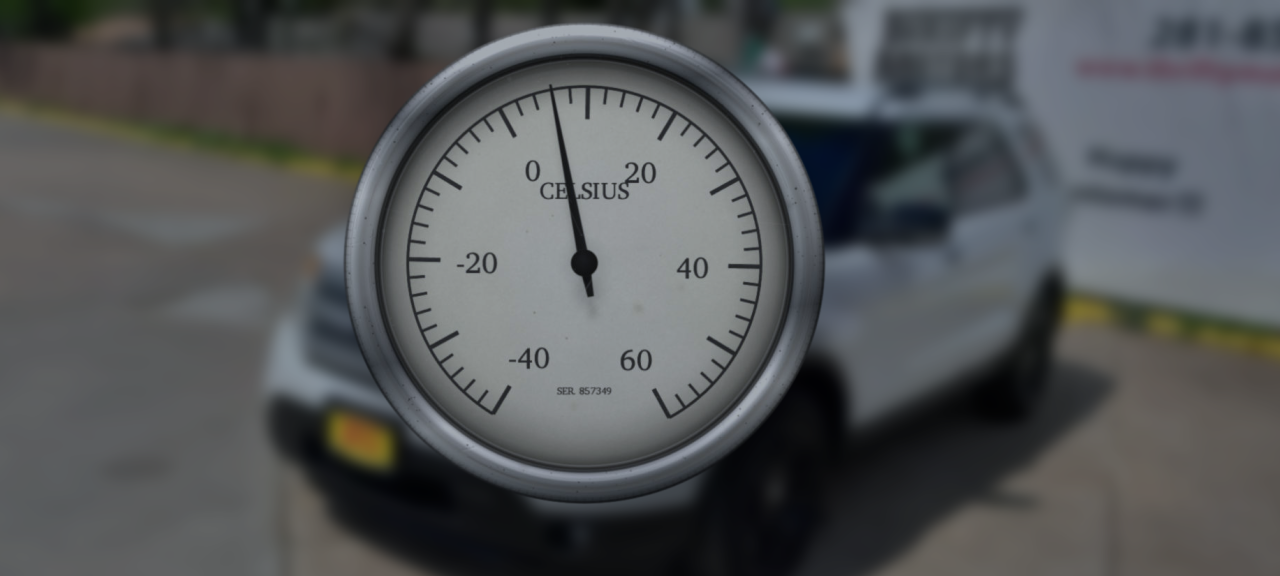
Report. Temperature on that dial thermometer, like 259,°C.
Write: 6,°C
